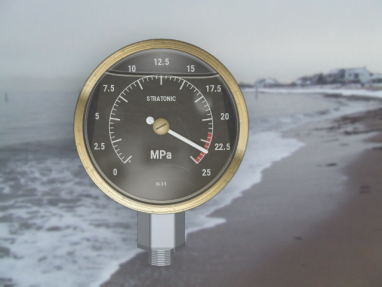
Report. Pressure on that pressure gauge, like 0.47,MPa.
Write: 23.5,MPa
